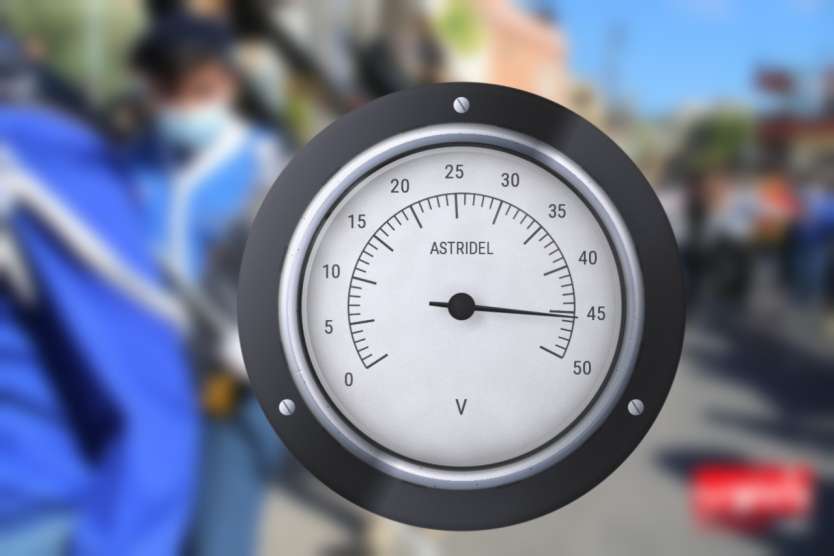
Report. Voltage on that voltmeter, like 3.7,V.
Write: 45.5,V
